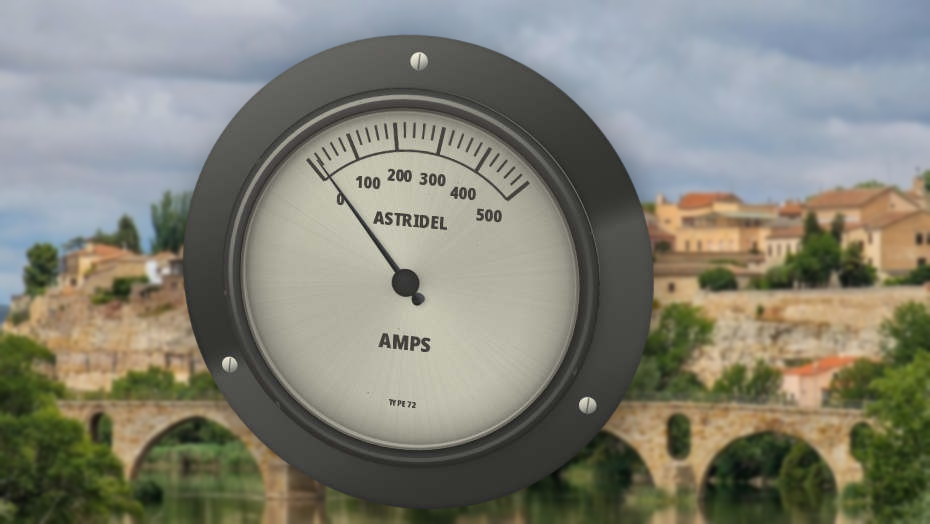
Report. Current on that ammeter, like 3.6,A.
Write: 20,A
